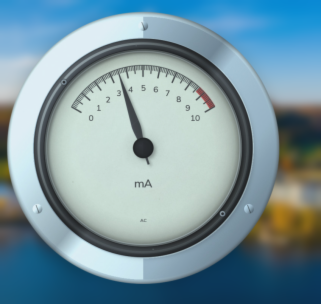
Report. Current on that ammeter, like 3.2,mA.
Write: 3.5,mA
